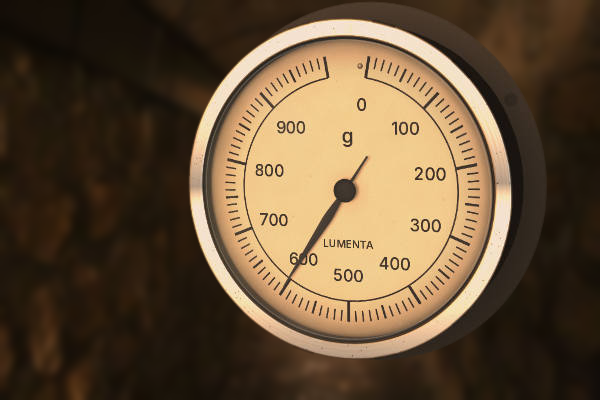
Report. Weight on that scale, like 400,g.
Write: 600,g
